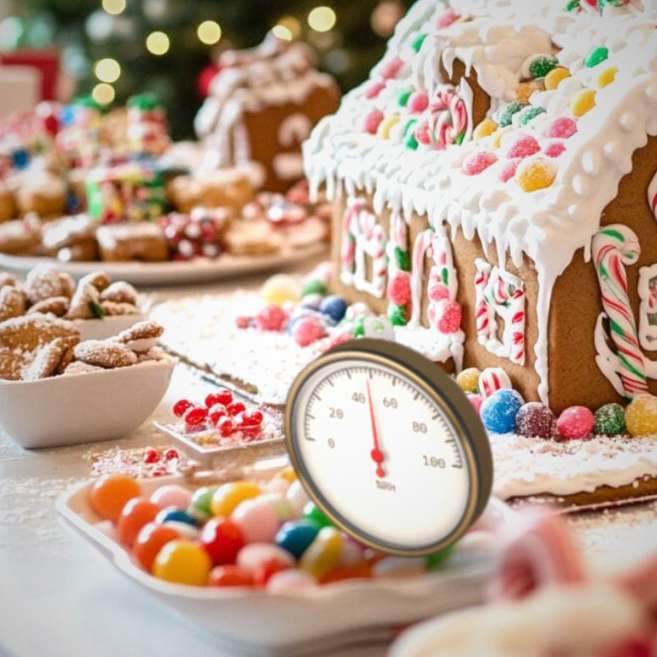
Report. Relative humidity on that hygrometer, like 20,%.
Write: 50,%
